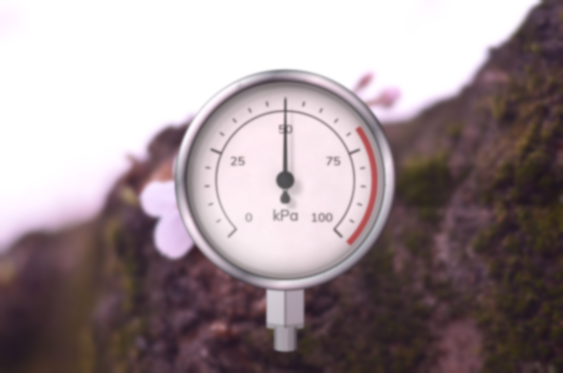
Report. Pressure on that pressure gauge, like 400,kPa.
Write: 50,kPa
